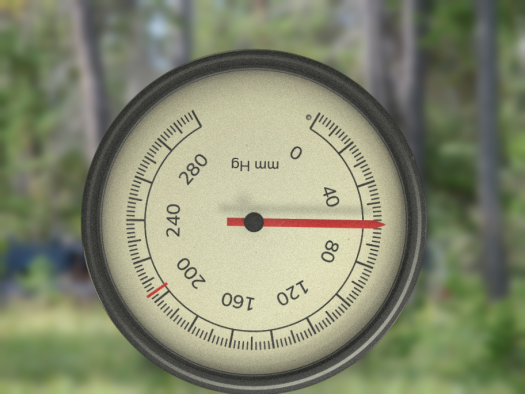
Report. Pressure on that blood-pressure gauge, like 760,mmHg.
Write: 60,mmHg
